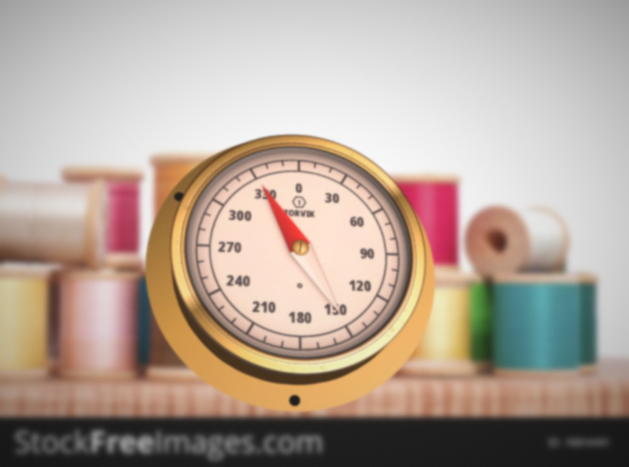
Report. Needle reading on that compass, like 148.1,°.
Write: 330,°
